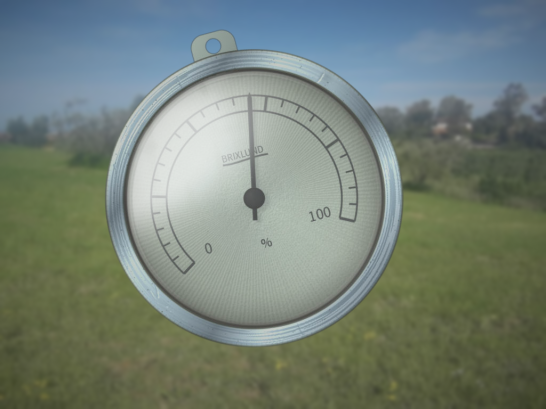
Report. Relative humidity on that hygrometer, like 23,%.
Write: 56,%
